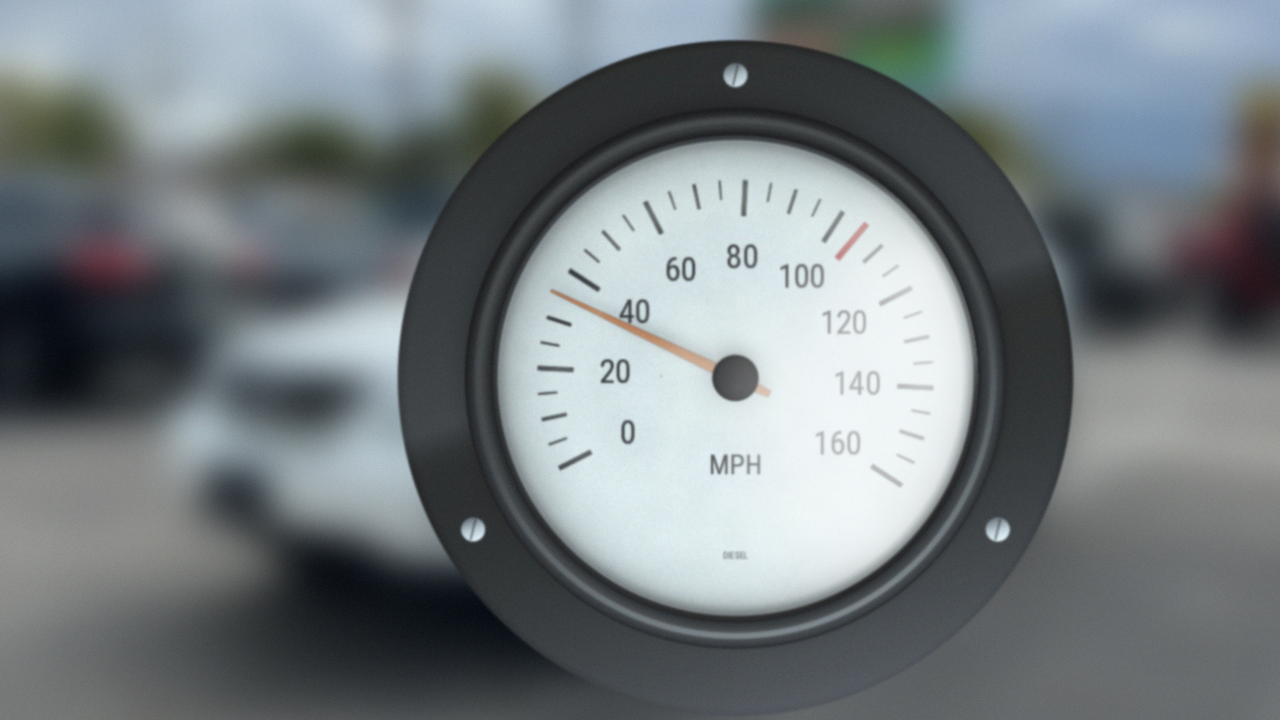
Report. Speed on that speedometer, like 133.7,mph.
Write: 35,mph
